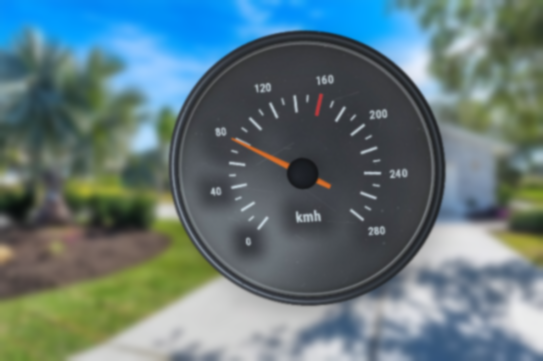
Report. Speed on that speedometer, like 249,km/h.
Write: 80,km/h
